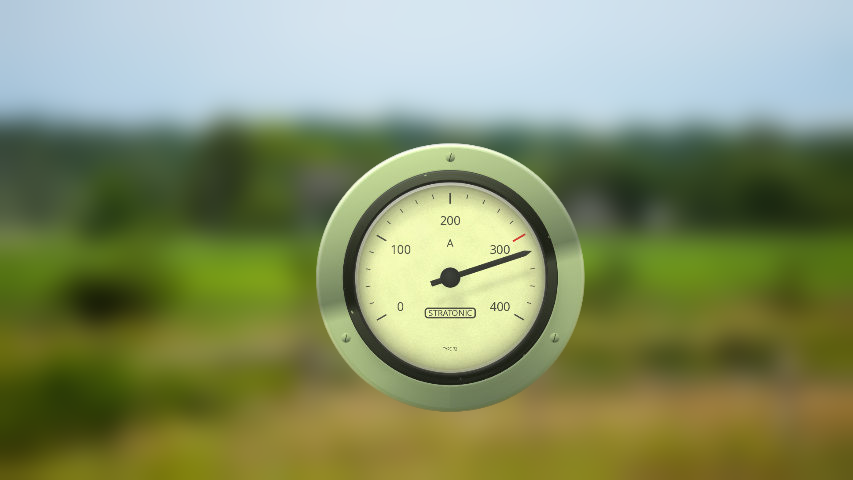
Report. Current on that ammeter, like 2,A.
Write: 320,A
